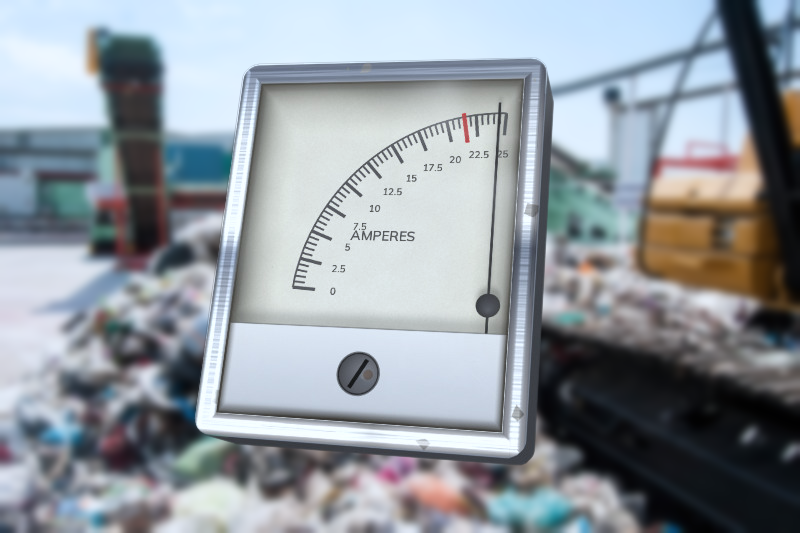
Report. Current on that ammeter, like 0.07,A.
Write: 24.5,A
